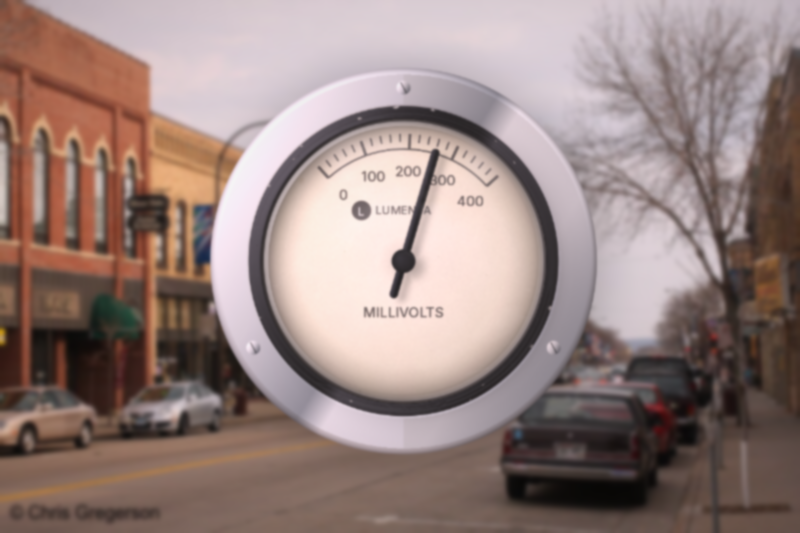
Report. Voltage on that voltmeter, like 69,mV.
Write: 260,mV
